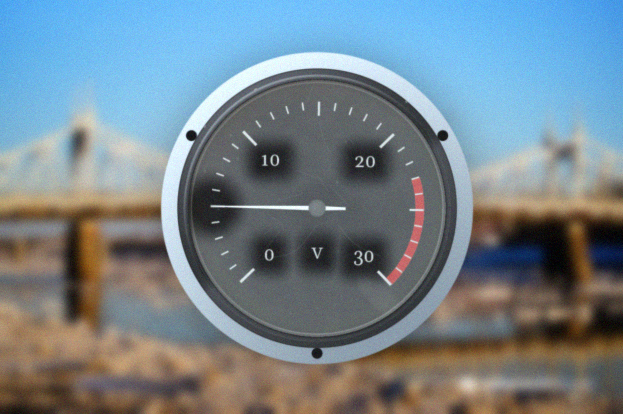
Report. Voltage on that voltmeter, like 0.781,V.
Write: 5,V
